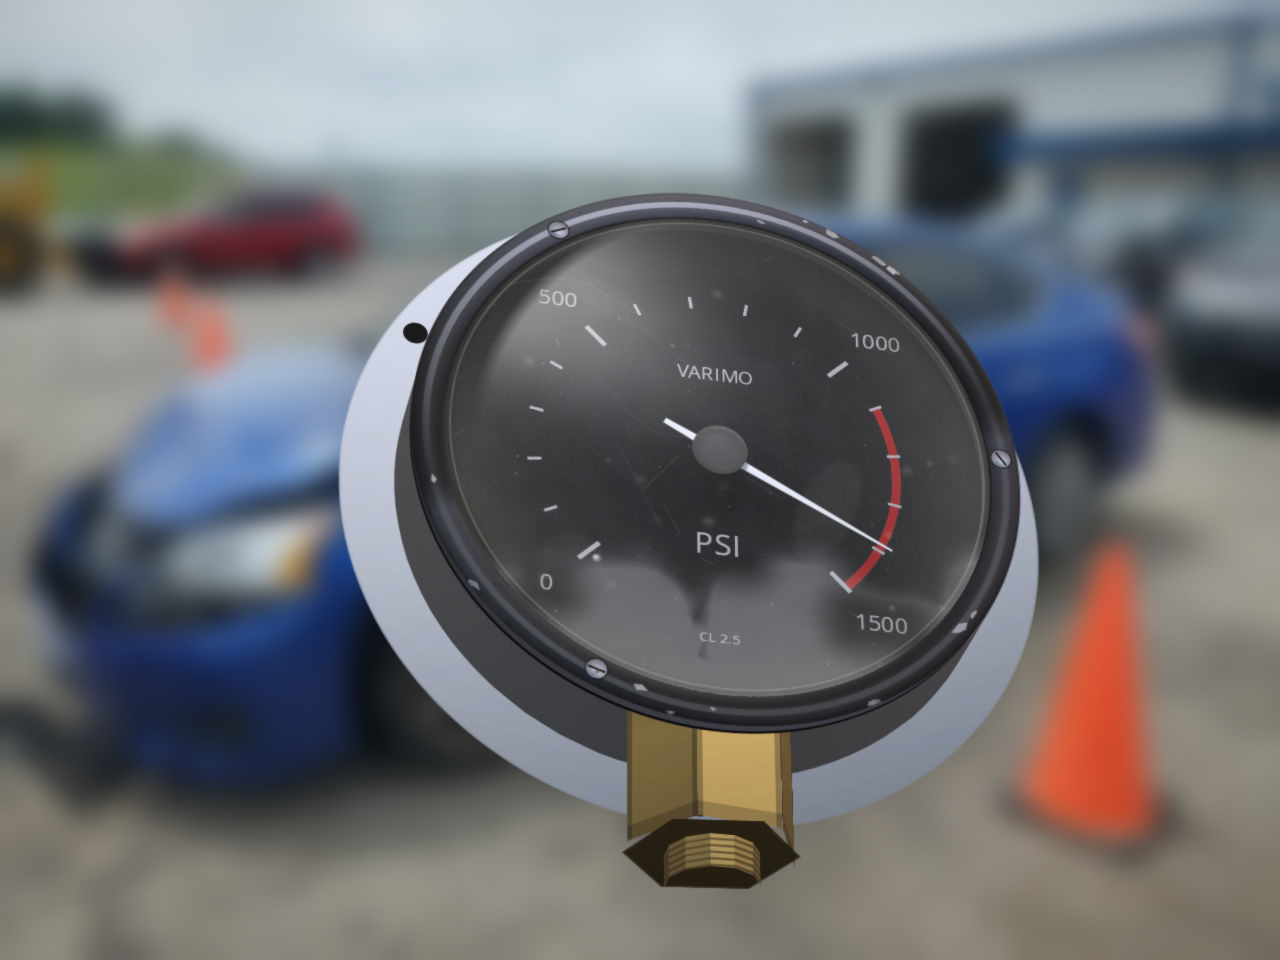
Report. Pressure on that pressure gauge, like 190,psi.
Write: 1400,psi
